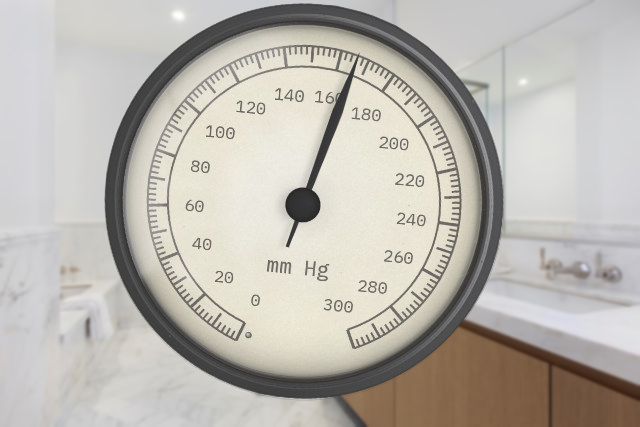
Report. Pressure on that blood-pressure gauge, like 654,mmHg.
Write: 166,mmHg
